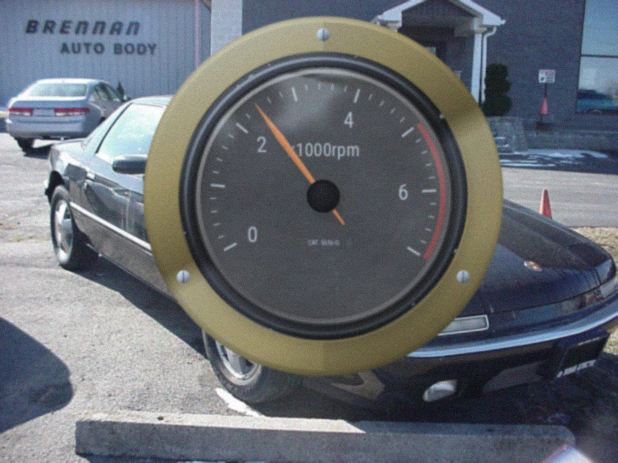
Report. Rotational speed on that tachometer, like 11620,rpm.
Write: 2400,rpm
